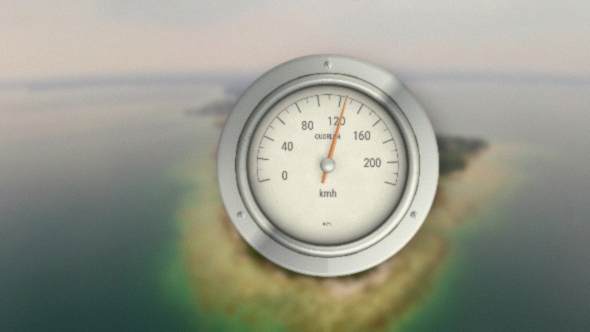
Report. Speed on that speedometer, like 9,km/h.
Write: 125,km/h
